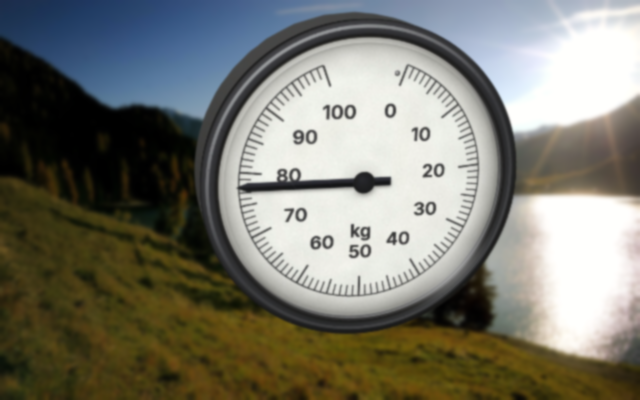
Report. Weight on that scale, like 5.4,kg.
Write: 78,kg
